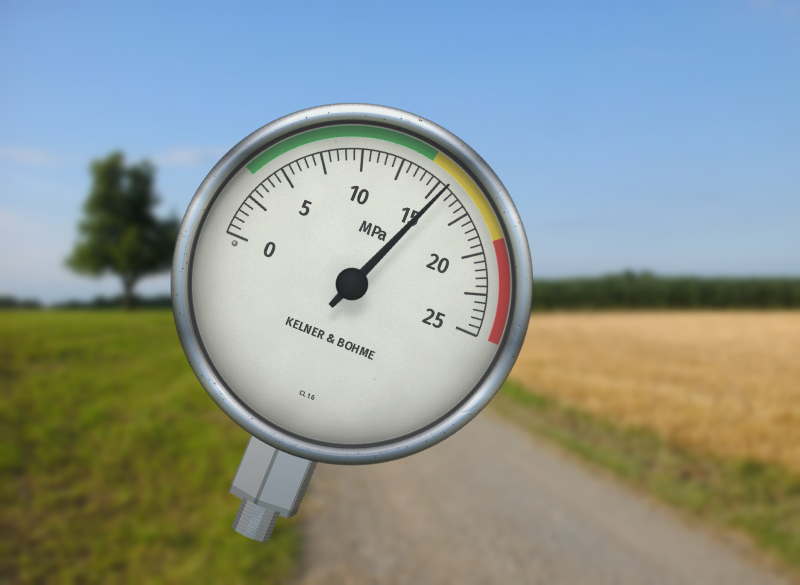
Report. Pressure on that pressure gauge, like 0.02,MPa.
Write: 15.5,MPa
